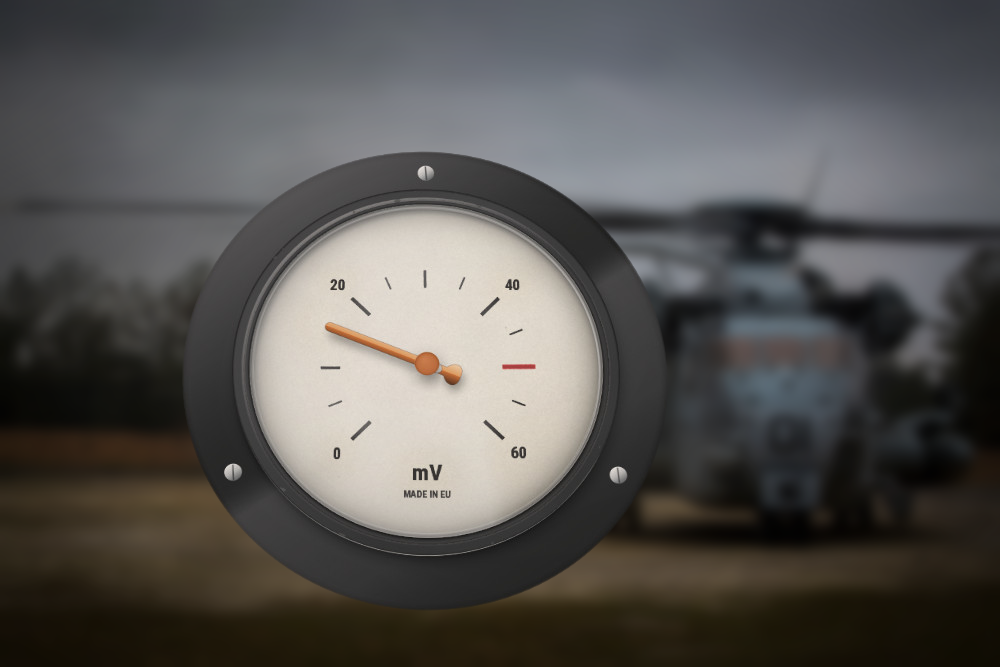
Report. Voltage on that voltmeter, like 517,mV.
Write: 15,mV
